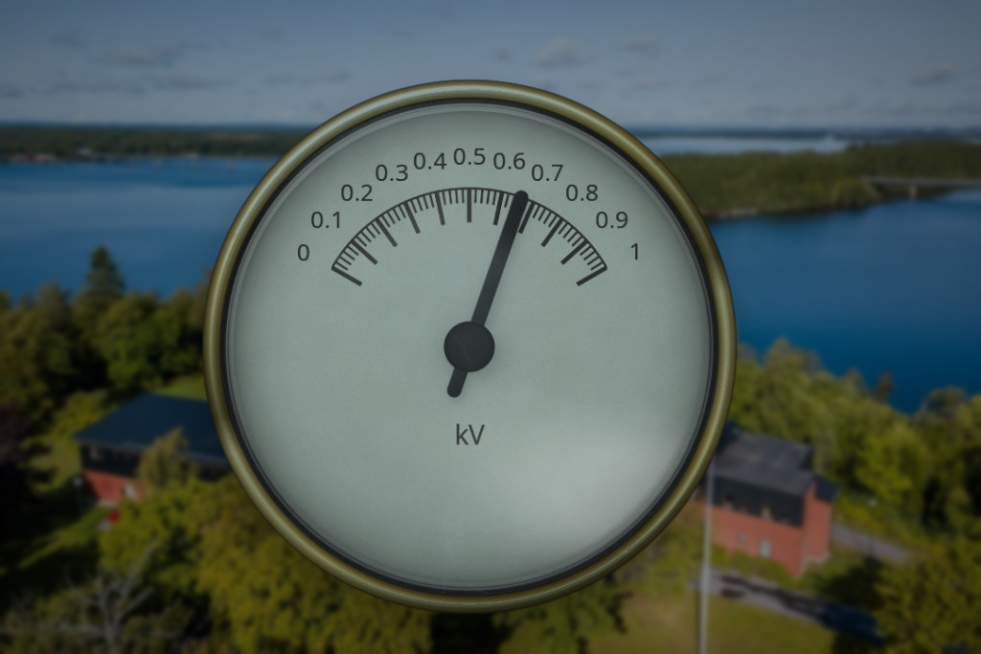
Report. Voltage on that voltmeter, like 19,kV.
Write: 0.66,kV
